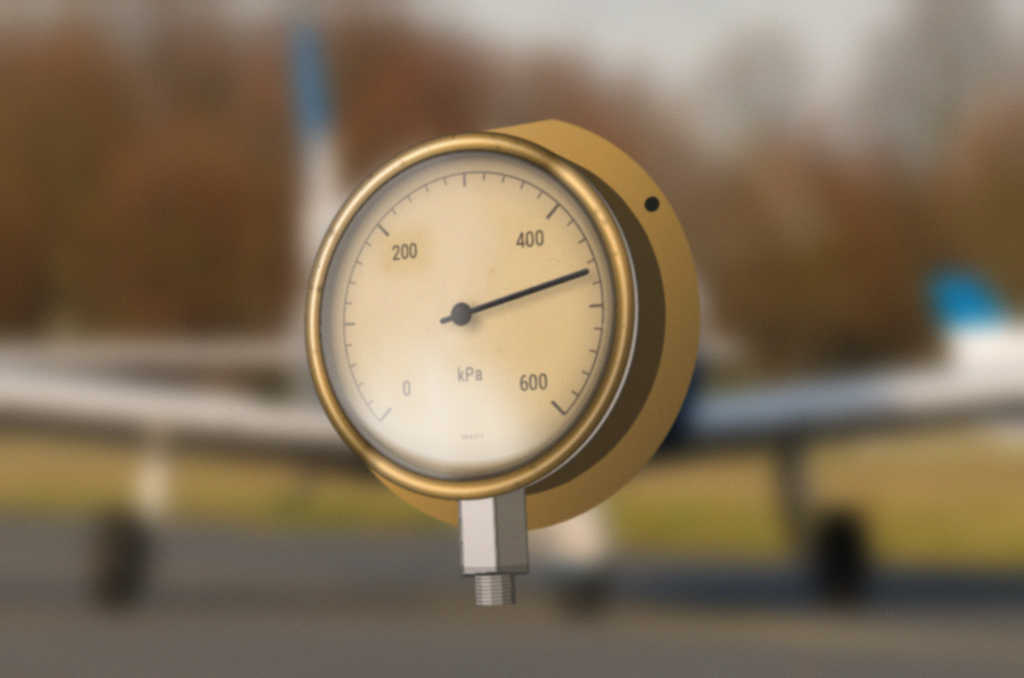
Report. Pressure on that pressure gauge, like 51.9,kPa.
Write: 470,kPa
